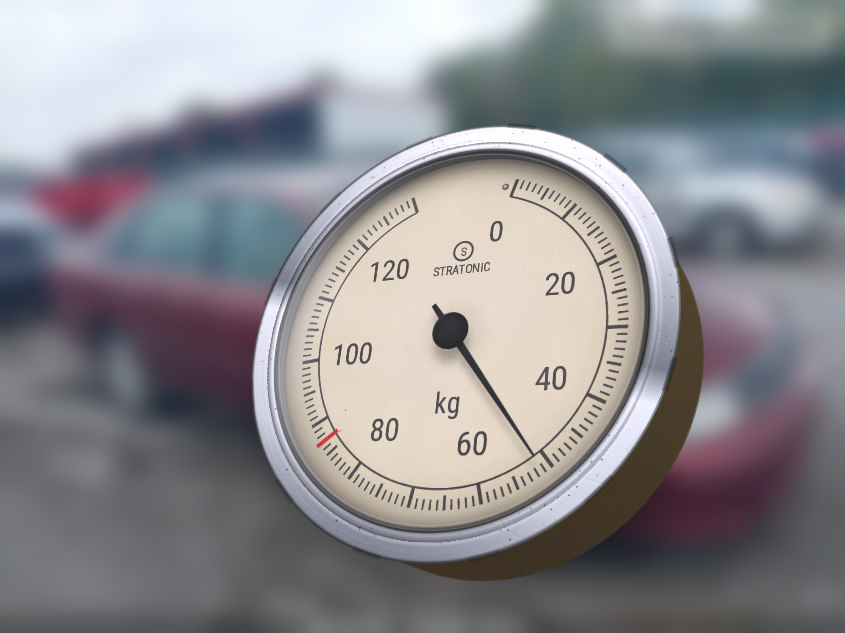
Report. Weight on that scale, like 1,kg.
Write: 51,kg
